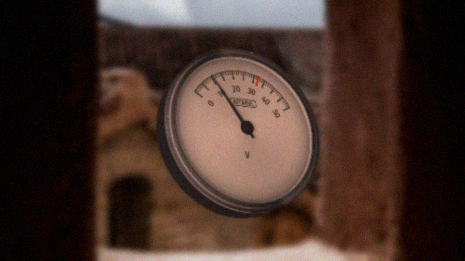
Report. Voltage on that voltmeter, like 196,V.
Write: 10,V
